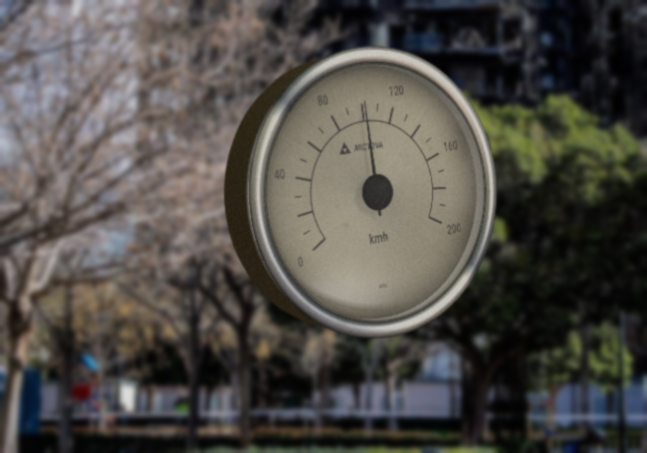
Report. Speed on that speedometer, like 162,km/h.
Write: 100,km/h
